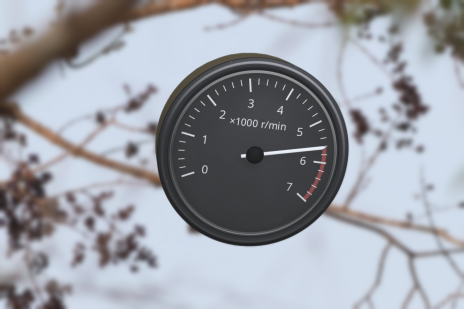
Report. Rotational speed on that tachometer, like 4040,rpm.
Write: 5600,rpm
